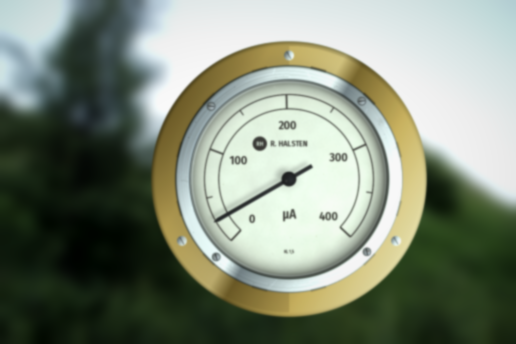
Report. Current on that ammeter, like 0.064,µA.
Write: 25,µA
